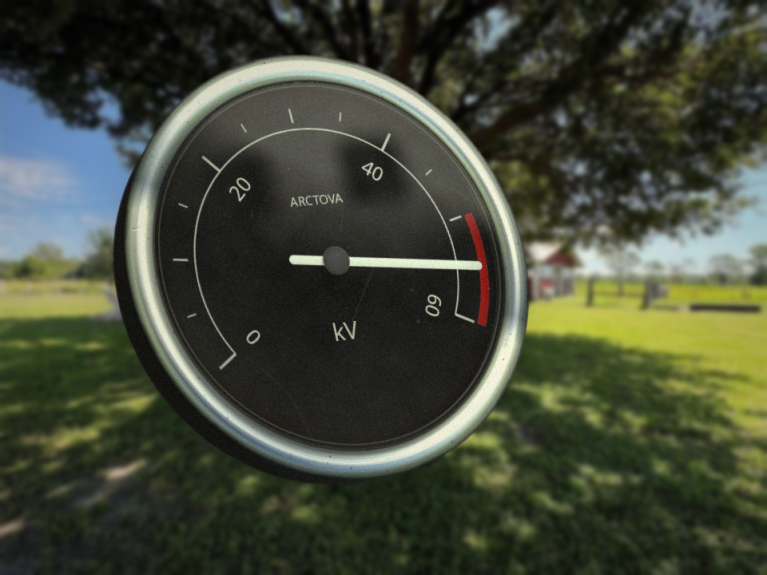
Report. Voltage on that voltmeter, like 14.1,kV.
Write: 55,kV
